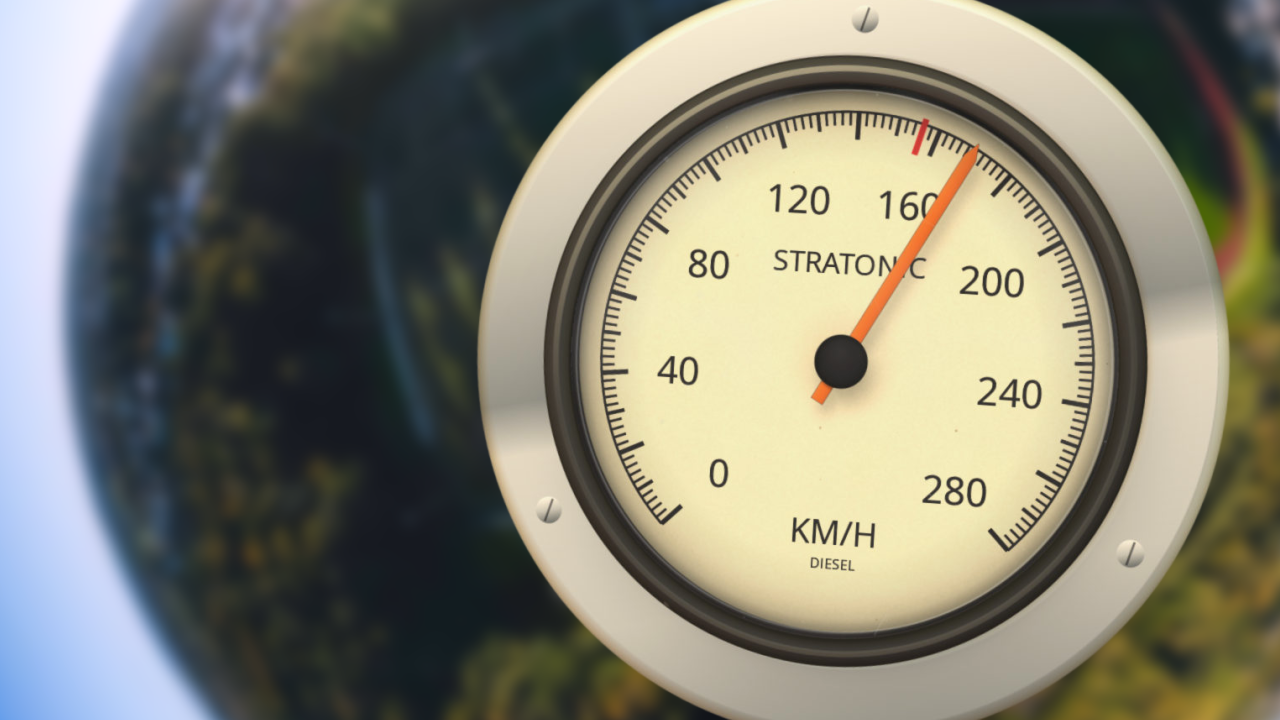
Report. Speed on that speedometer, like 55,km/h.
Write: 170,km/h
